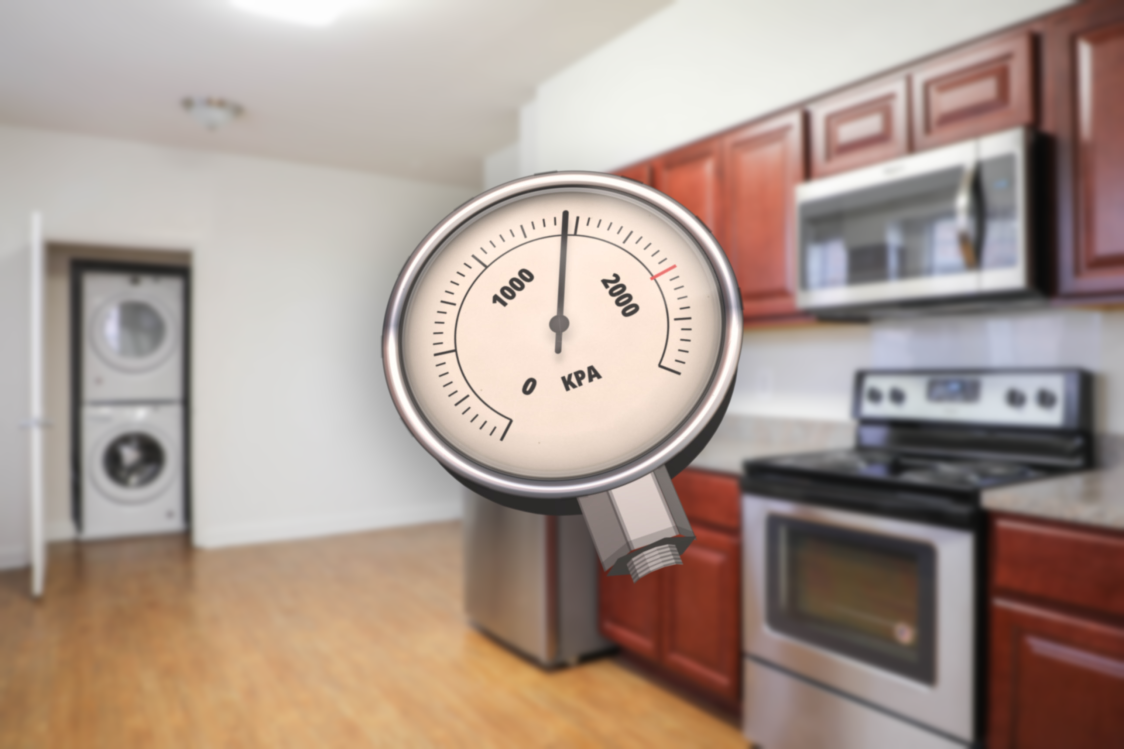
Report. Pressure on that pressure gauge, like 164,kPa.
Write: 1450,kPa
